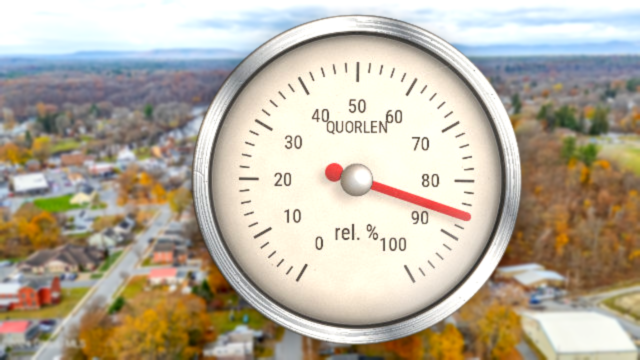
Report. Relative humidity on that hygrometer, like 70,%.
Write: 86,%
